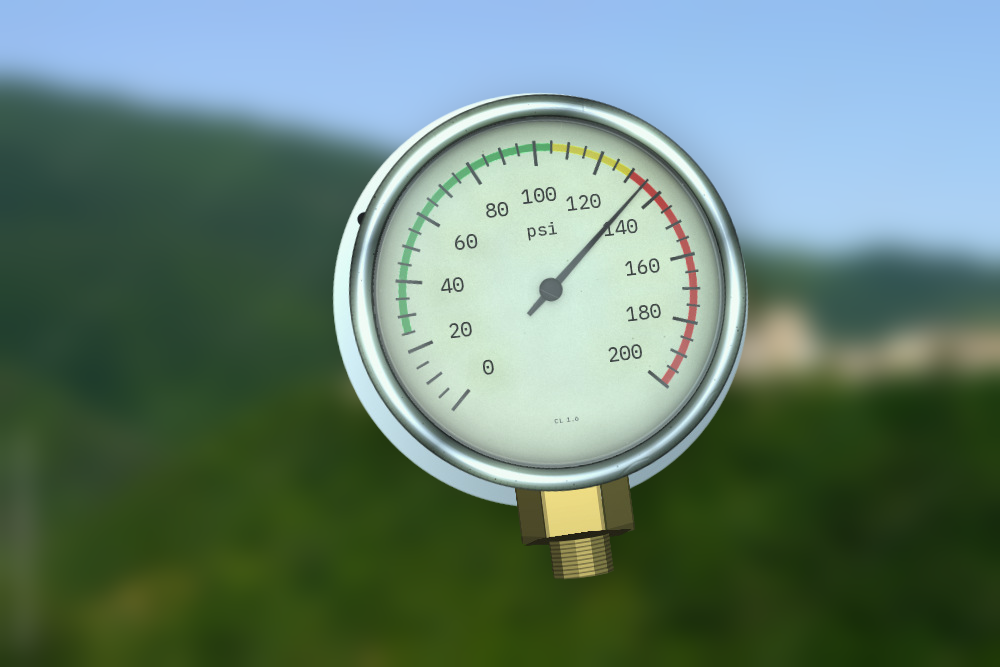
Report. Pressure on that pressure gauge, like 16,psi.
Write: 135,psi
